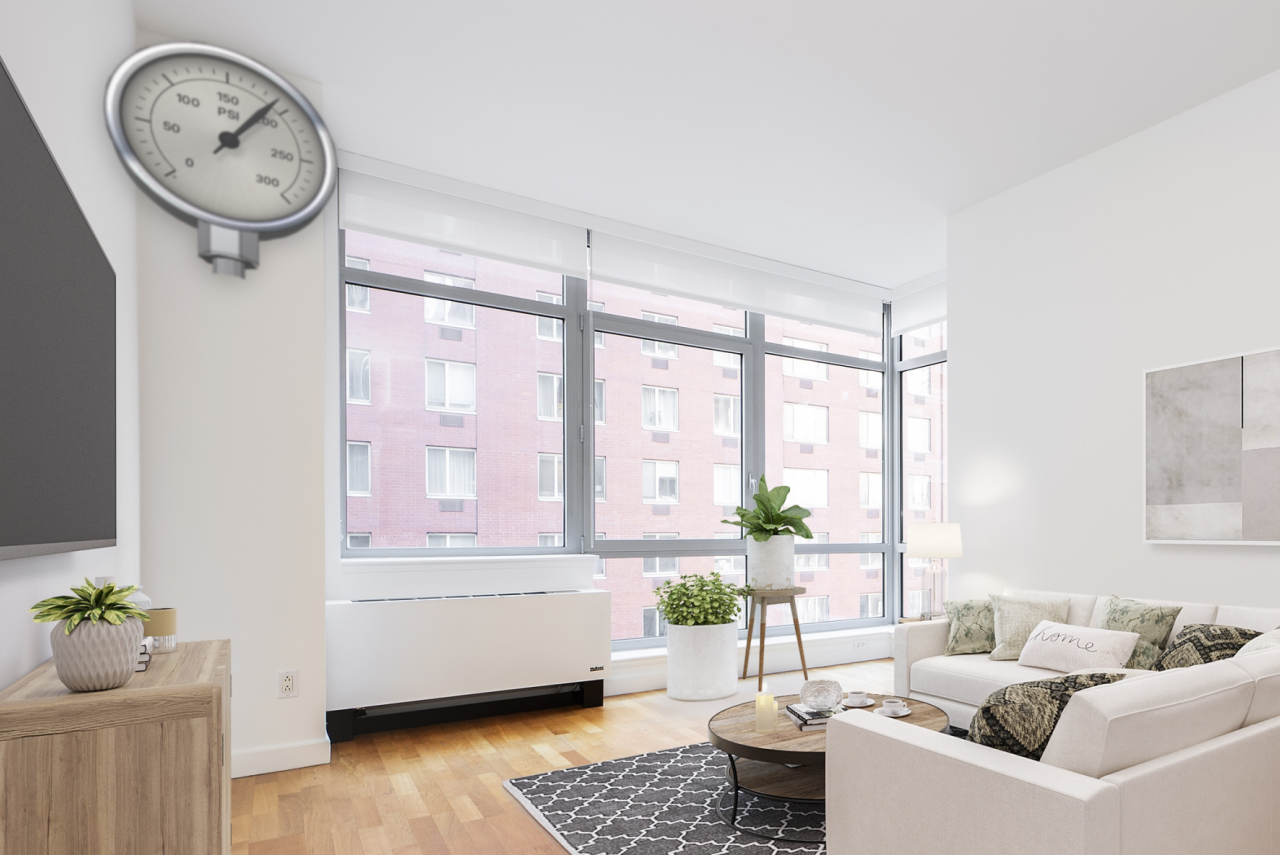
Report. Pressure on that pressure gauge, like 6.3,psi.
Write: 190,psi
